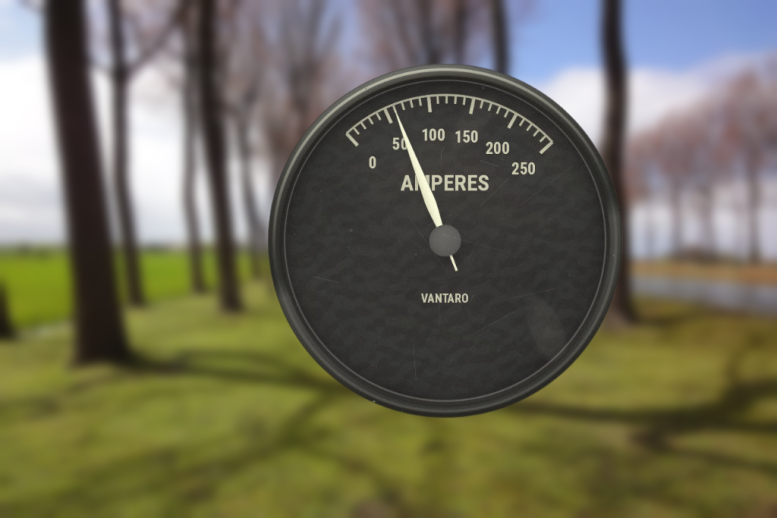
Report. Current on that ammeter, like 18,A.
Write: 60,A
